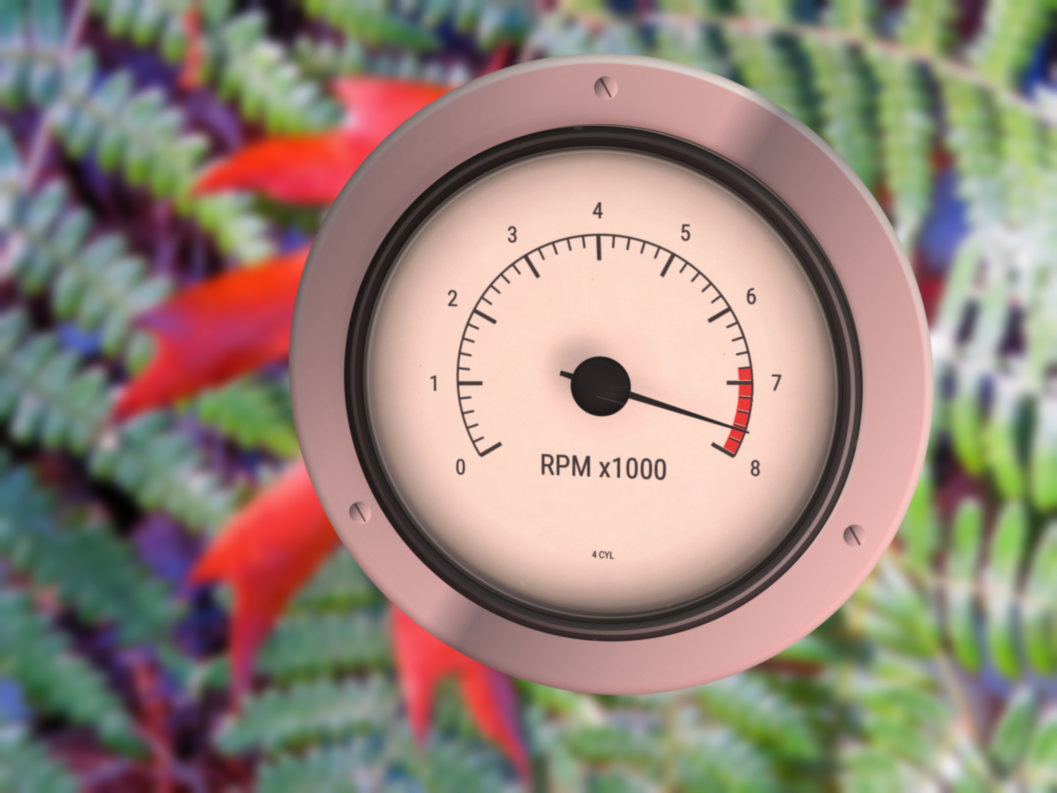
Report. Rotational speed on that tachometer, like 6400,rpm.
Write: 7600,rpm
